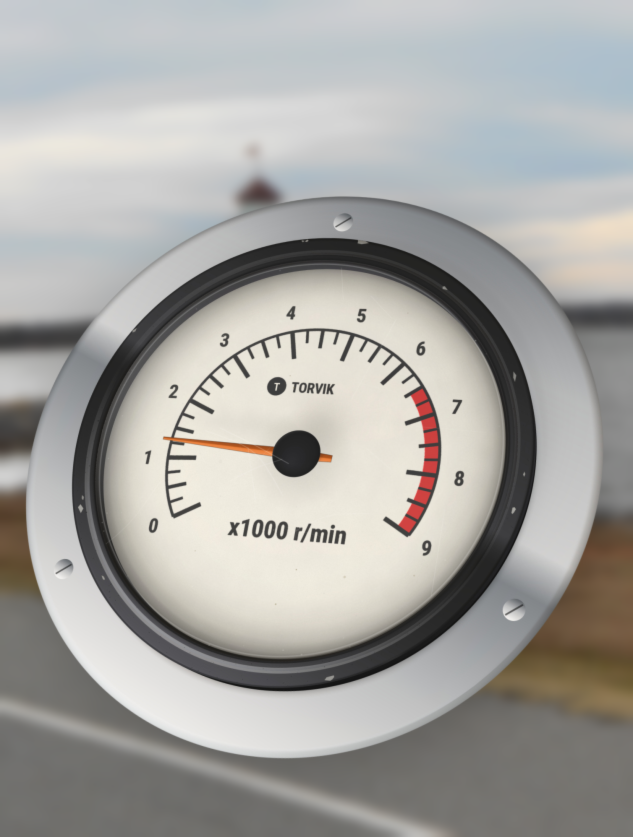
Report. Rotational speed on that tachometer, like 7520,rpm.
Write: 1250,rpm
